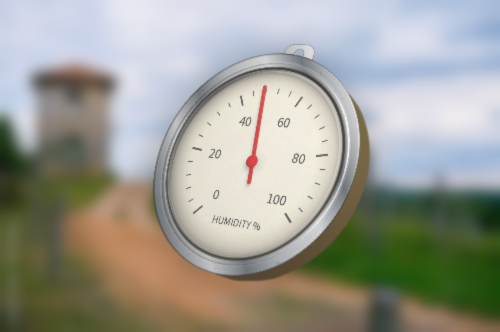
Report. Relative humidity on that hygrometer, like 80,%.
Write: 48,%
